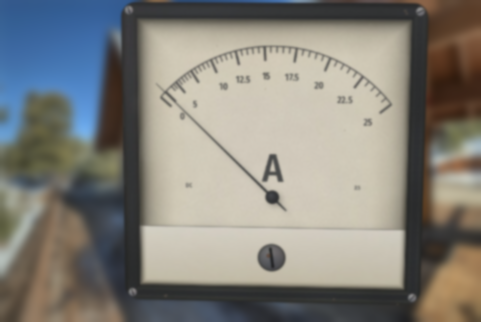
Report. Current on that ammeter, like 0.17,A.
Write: 2.5,A
